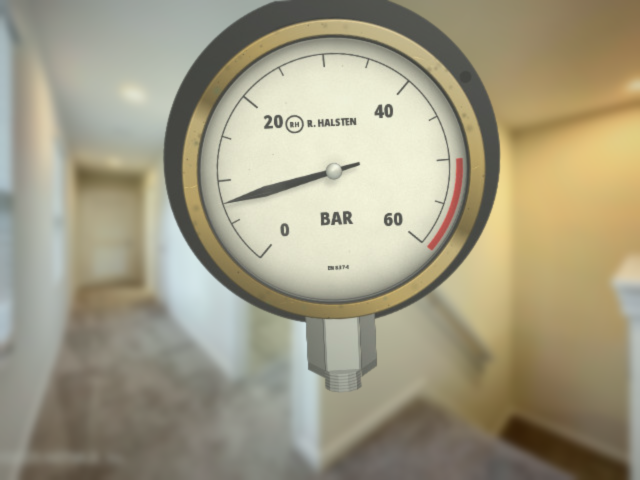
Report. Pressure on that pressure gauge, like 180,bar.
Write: 7.5,bar
